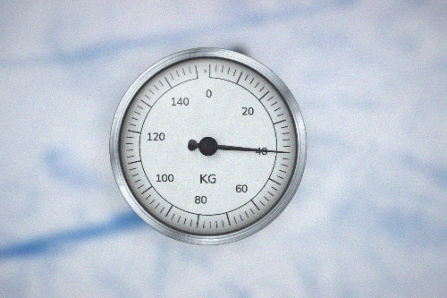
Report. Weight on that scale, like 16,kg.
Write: 40,kg
